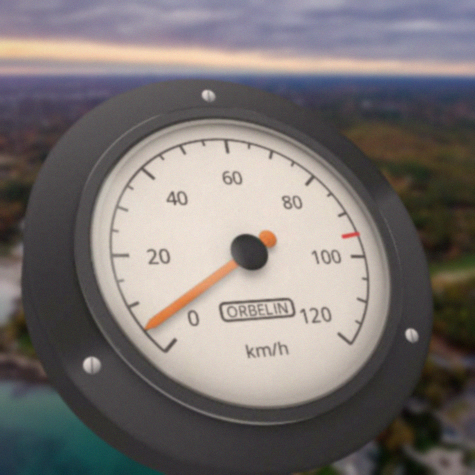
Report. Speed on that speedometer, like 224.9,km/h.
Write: 5,km/h
